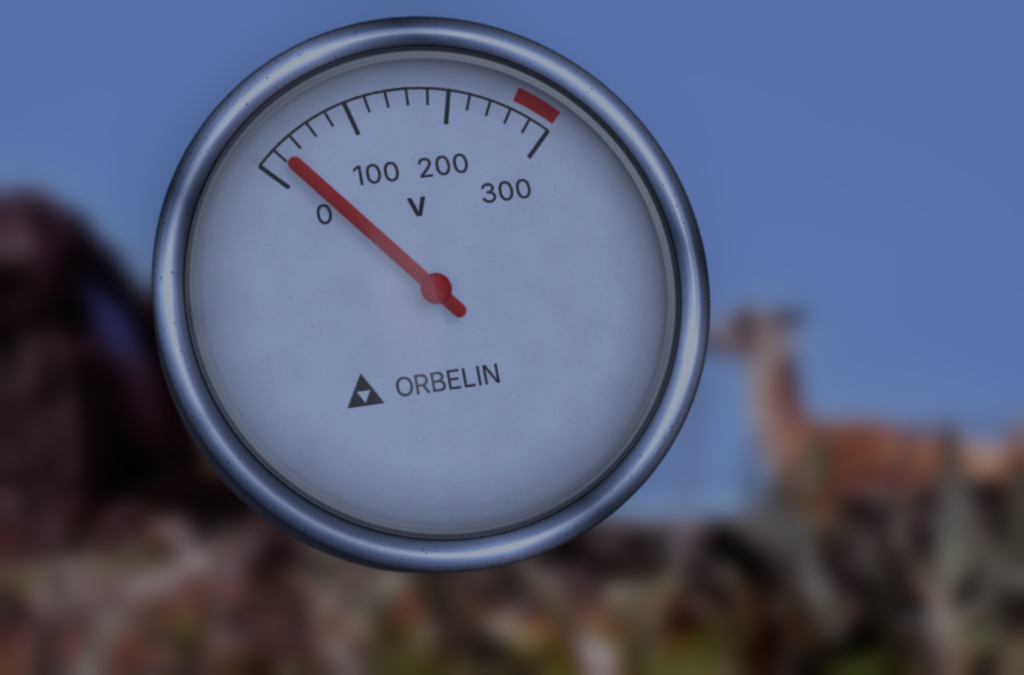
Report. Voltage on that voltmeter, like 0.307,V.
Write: 20,V
